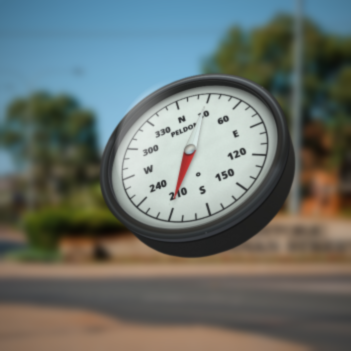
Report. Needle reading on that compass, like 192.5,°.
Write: 210,°
